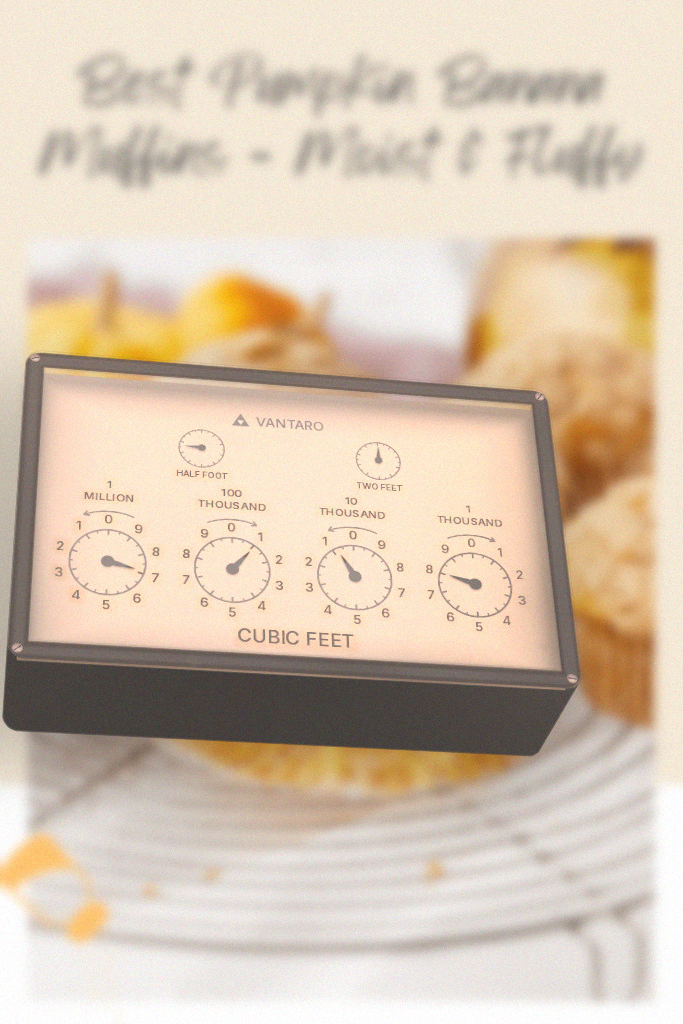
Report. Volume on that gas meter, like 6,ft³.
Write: 710800,ft³
